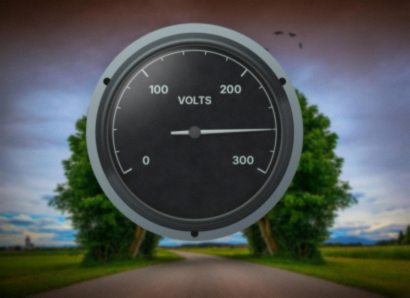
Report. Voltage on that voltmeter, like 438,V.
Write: 260,V
